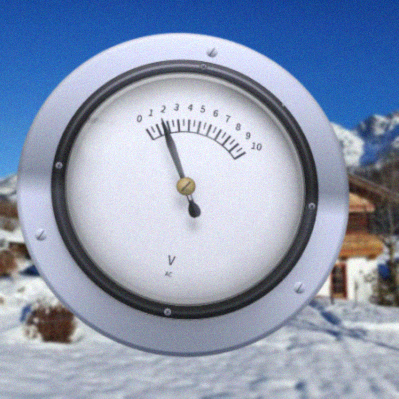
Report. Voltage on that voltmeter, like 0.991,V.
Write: 1.5,V
